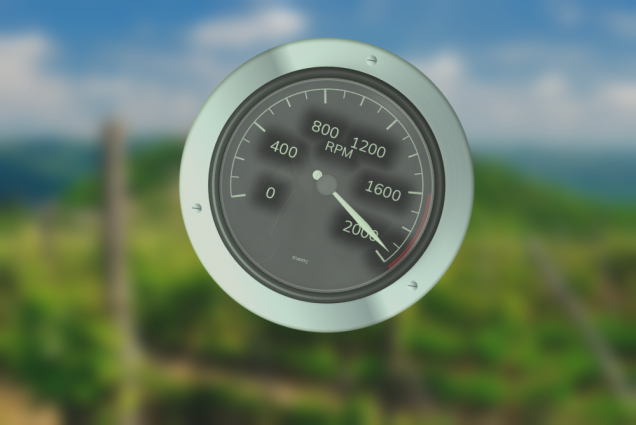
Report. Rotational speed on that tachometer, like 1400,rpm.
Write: 1950,rpm
